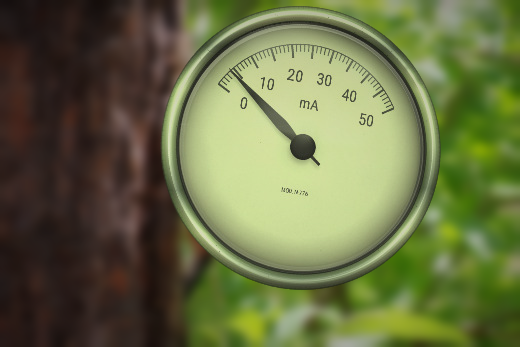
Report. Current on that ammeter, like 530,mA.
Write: 4,mA
